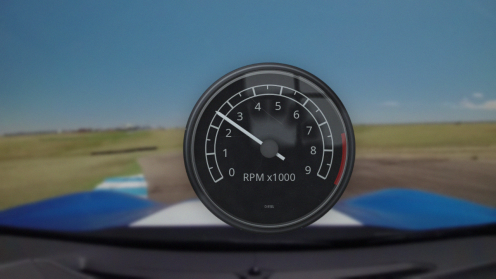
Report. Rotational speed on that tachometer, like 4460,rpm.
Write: 2500,rpm
